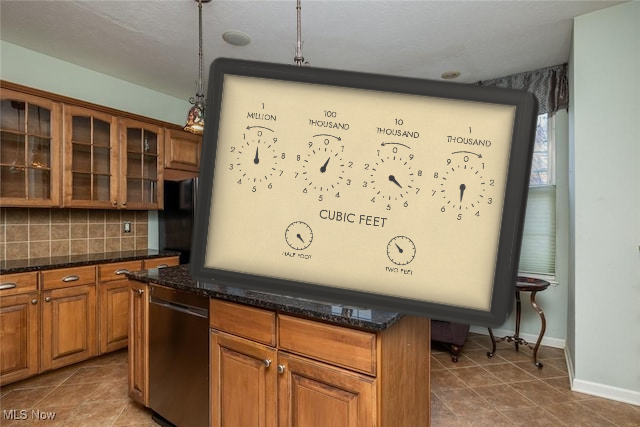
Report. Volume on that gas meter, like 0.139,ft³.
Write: 6500,ft³
